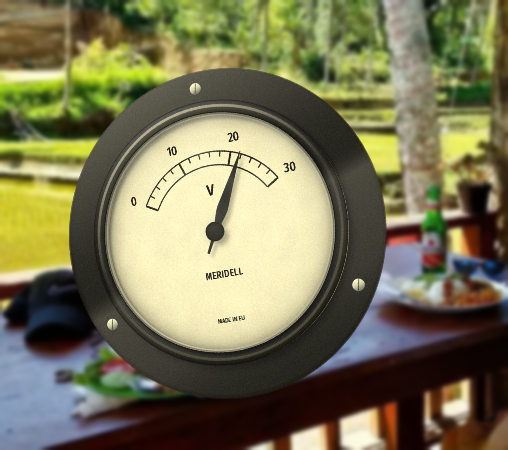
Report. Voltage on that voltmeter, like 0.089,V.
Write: 22,V
